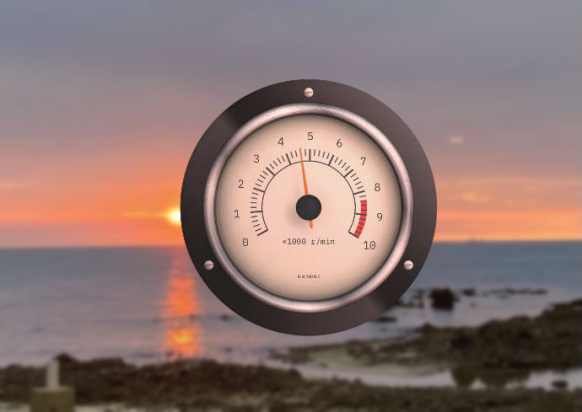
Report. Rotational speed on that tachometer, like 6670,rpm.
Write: 4600,rpm
